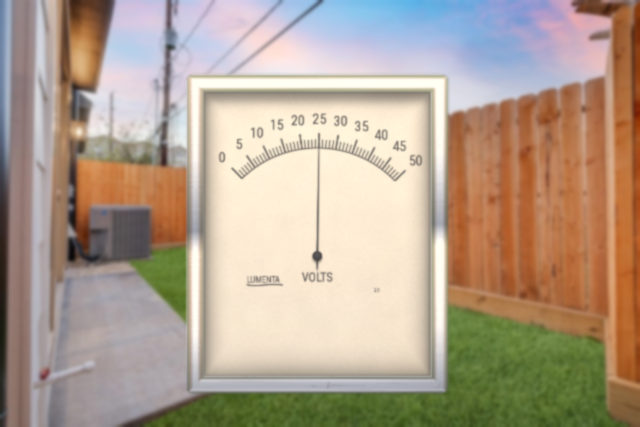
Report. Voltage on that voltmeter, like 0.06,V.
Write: 25,V
